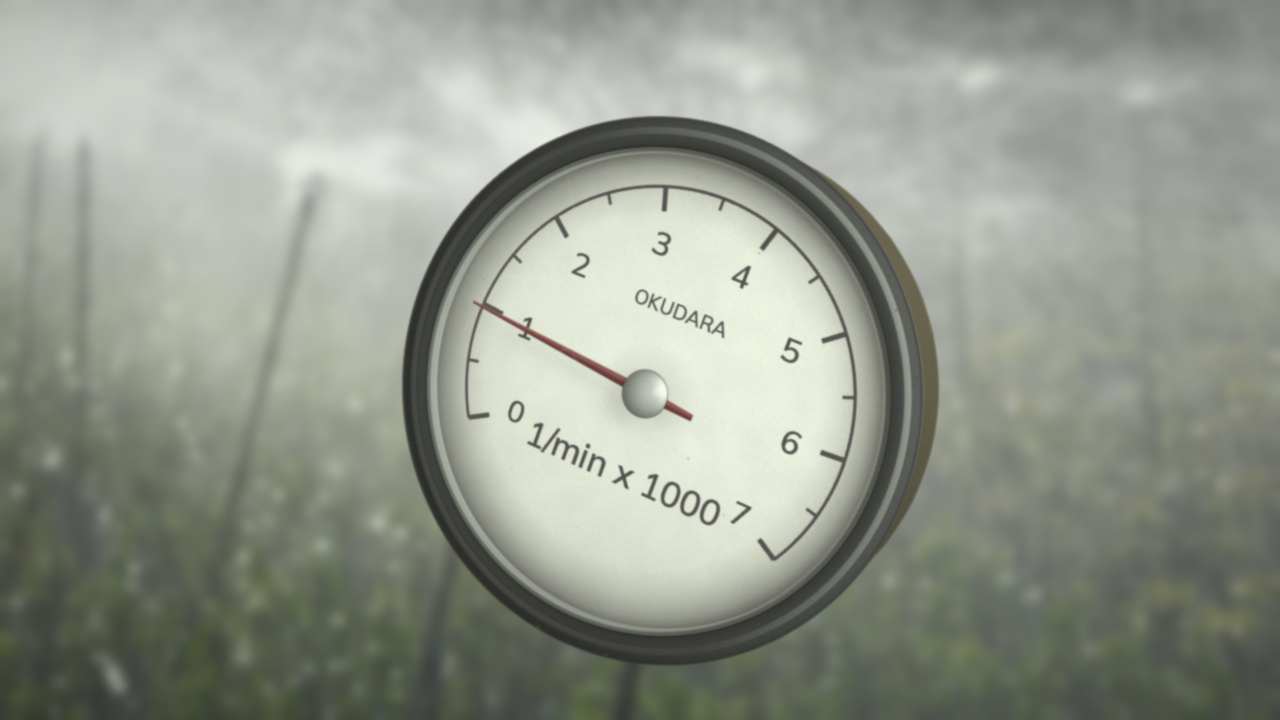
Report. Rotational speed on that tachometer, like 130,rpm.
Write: 1000,rpm
